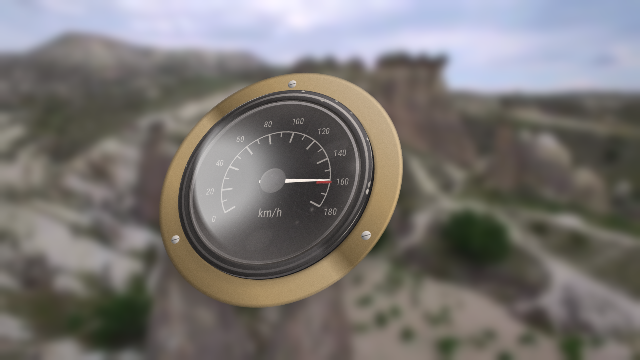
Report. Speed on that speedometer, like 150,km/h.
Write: 160,km/h
